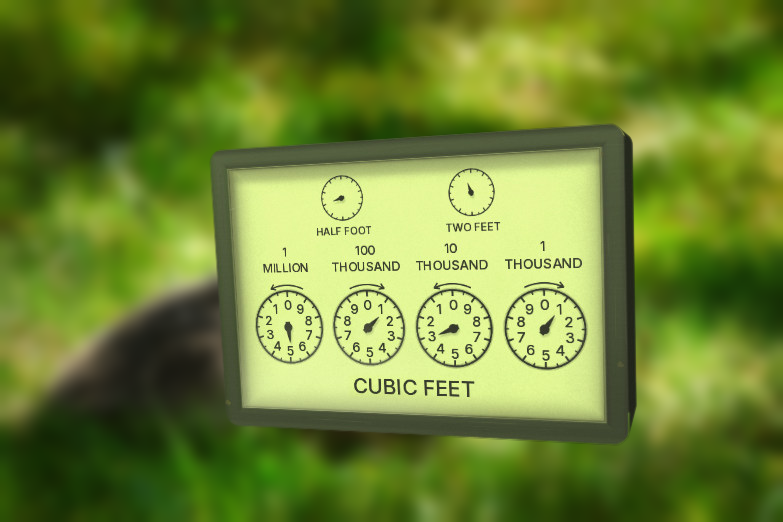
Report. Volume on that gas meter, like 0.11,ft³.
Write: 513100,ft³
